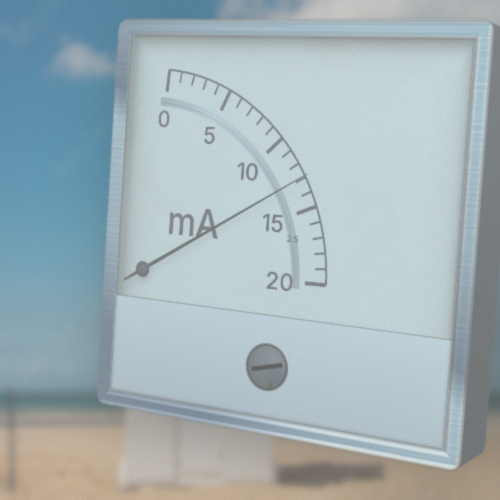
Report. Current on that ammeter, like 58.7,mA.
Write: 13,mA
